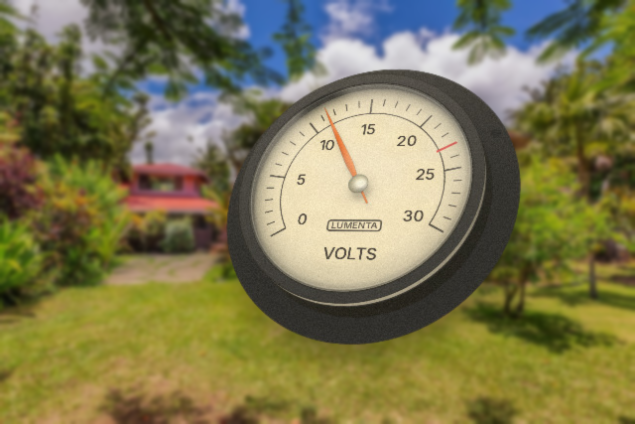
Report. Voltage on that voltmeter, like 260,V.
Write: 11.5,V
